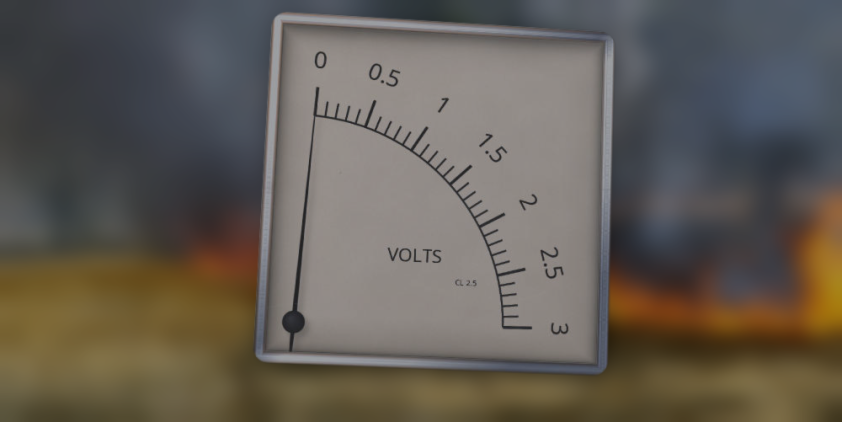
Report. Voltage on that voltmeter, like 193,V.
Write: 0,V
